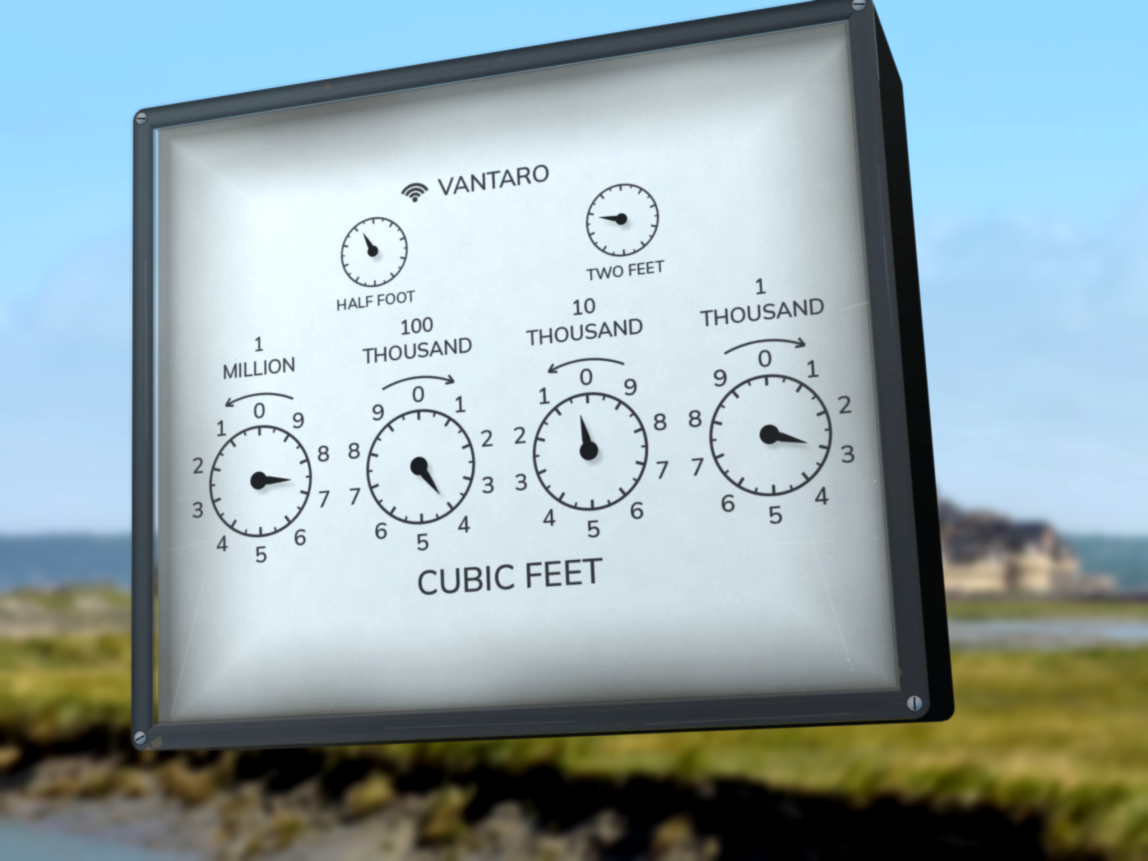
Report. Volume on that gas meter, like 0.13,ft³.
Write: 740300,ft³
